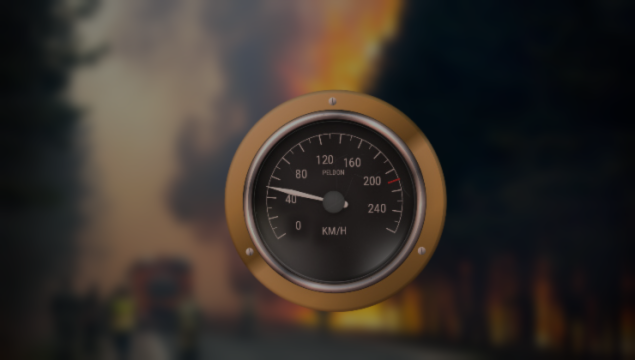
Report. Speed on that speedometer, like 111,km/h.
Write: 50,km/h
